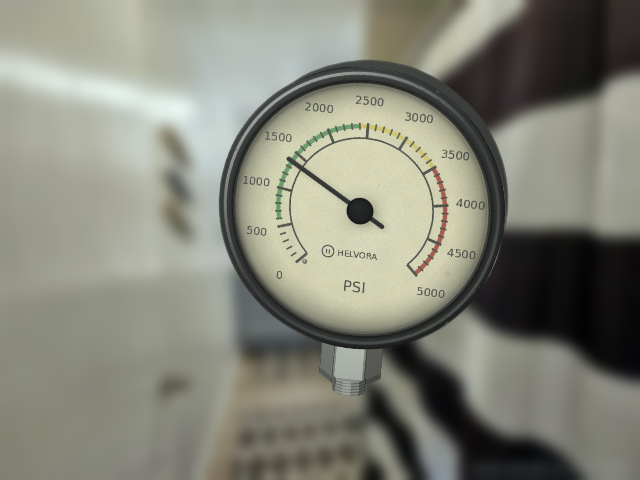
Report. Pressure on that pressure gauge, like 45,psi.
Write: 1400,psi
